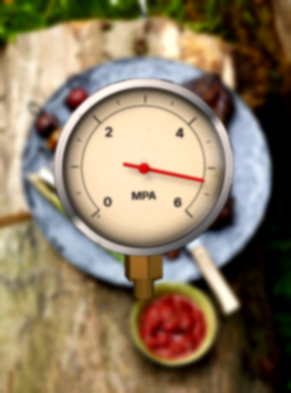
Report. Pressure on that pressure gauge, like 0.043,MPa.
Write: 5.25,MPa
